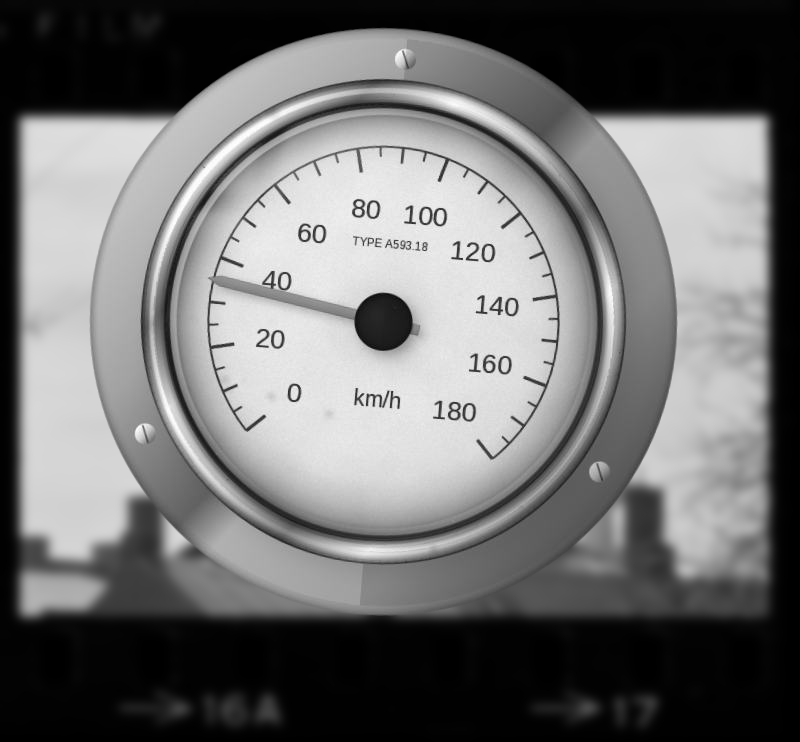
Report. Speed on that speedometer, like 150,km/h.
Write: 35,km/h
